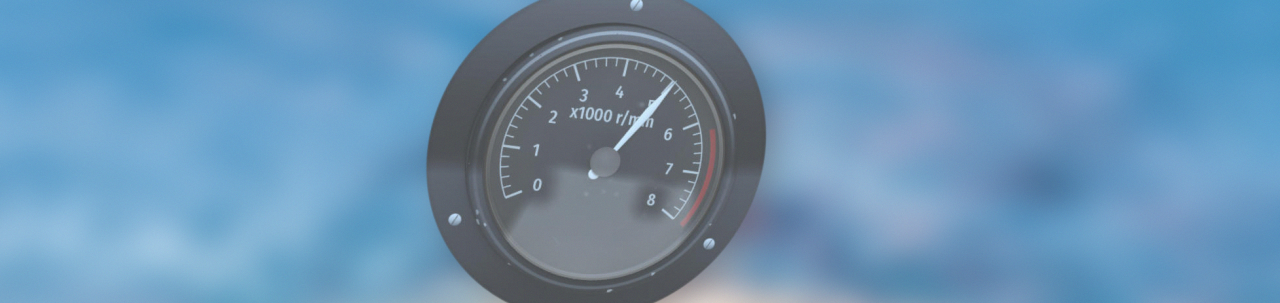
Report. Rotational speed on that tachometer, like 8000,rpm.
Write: 5000,rpm
